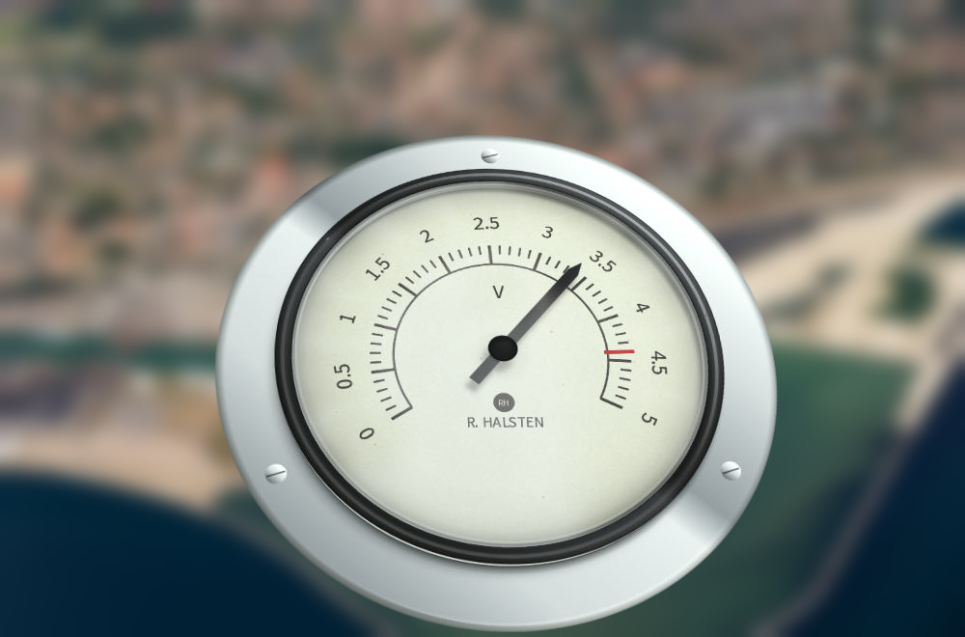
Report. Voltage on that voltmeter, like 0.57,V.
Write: 3.4,V
